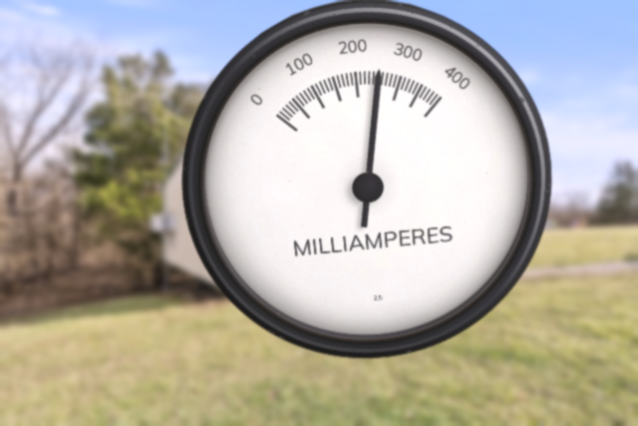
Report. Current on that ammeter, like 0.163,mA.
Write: 250,mA
